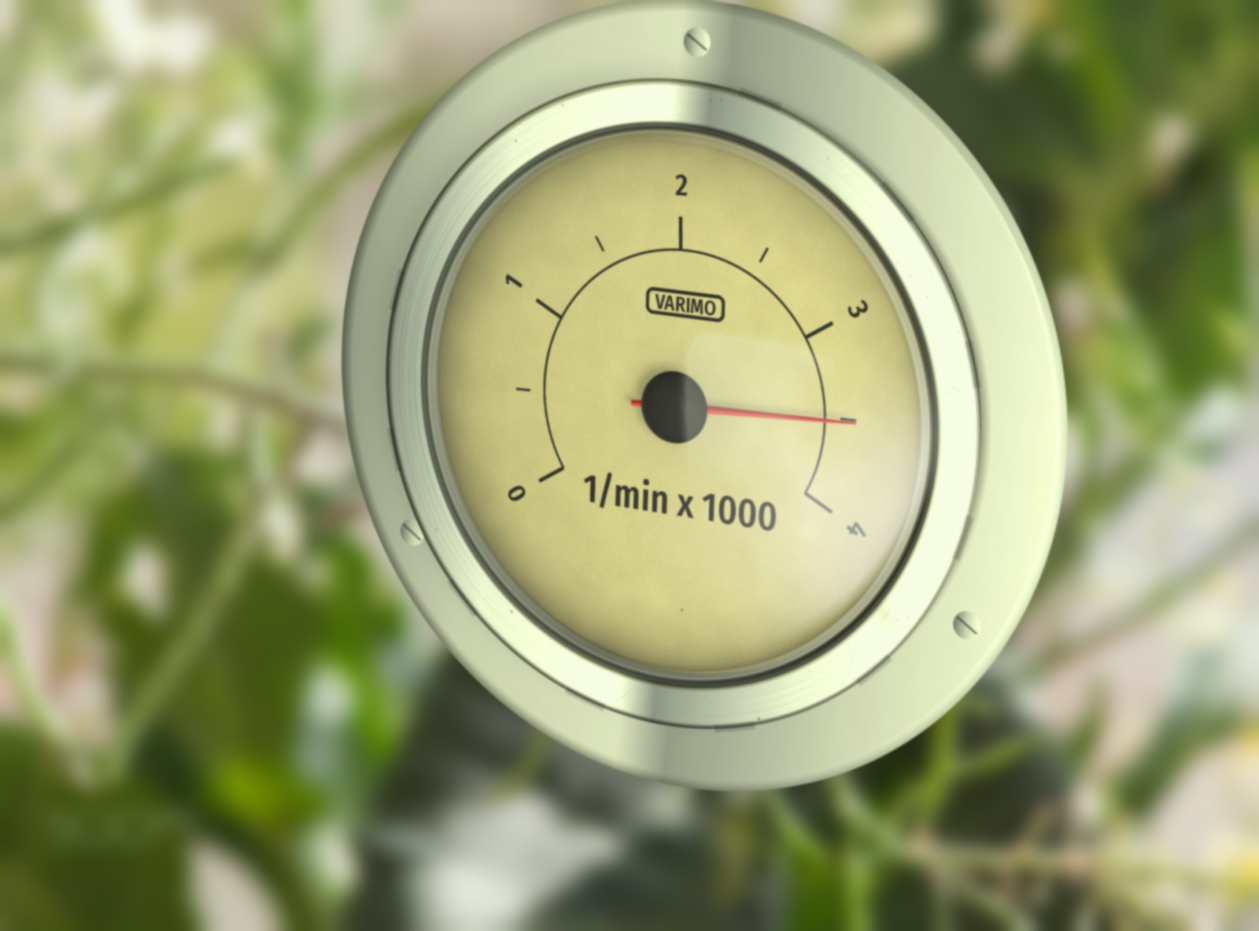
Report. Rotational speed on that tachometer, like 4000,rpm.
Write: 3500,rpm
